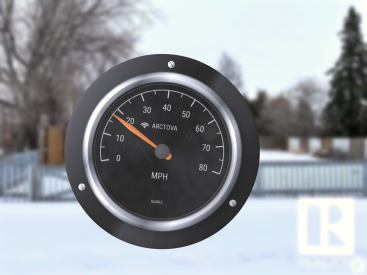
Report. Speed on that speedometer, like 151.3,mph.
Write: 17.5,mph
